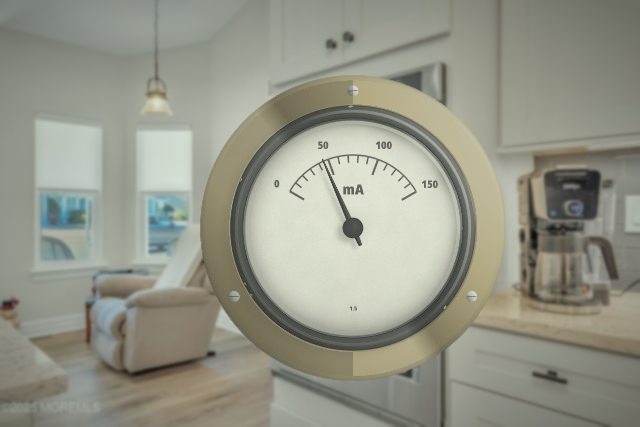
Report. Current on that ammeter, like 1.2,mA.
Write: 45,mA
